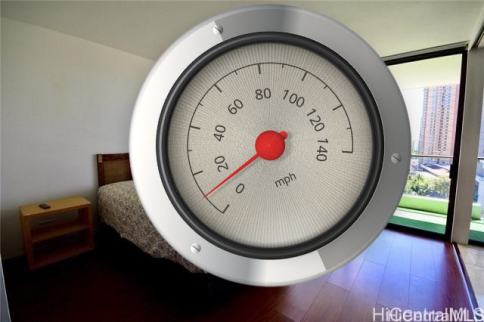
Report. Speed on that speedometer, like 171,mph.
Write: 10,mph
